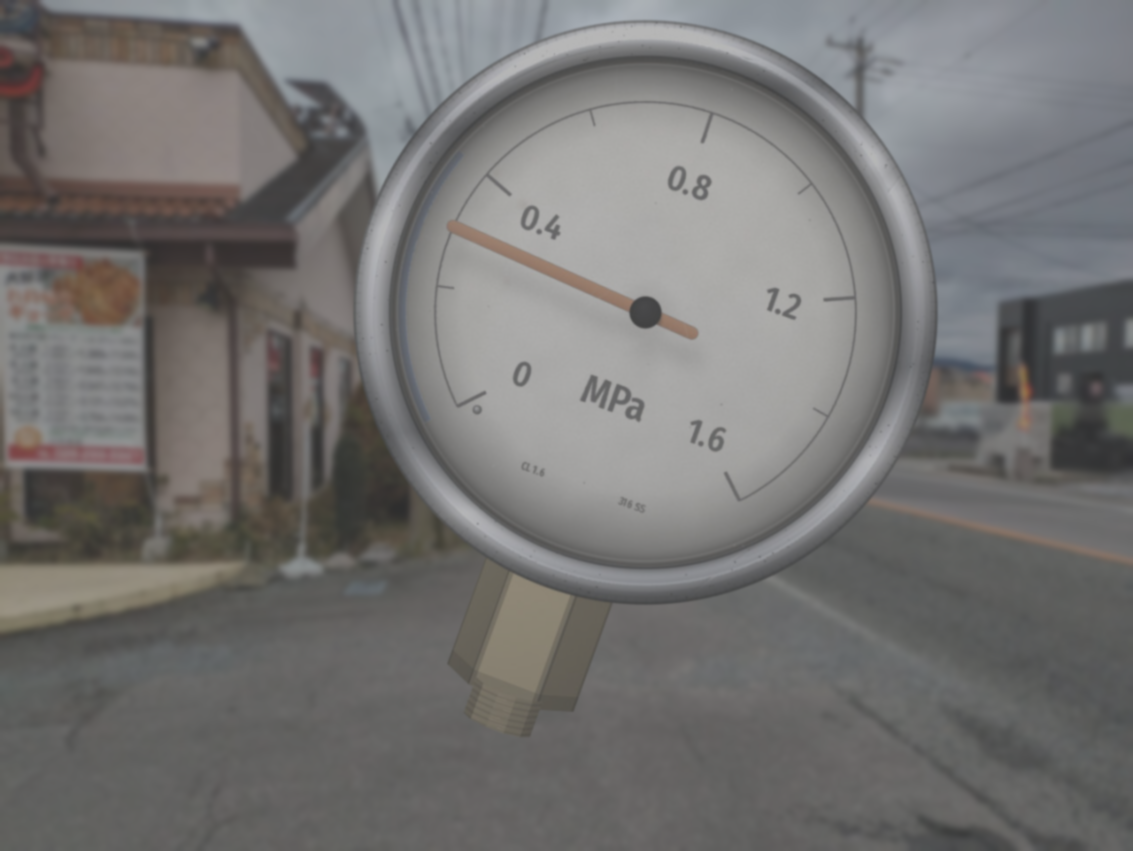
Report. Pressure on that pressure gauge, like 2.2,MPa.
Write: 0.3,MPa
